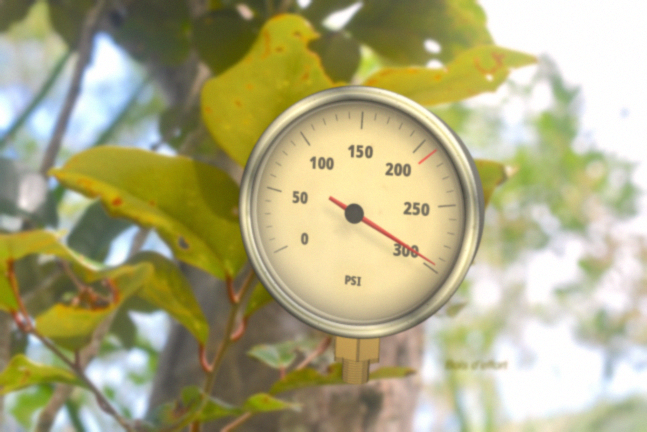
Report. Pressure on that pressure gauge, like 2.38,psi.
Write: 295,psi
